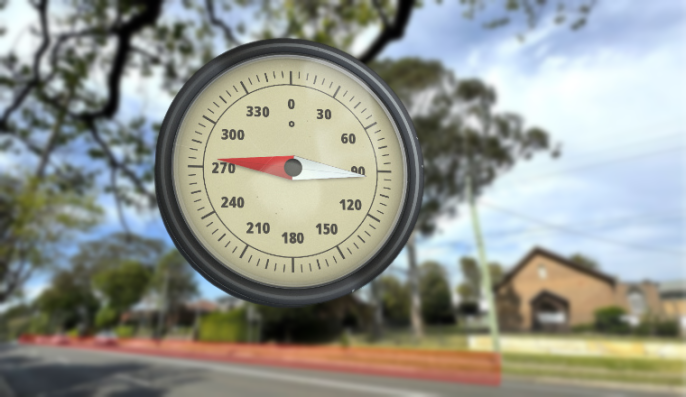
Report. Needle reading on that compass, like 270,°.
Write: 275,°
